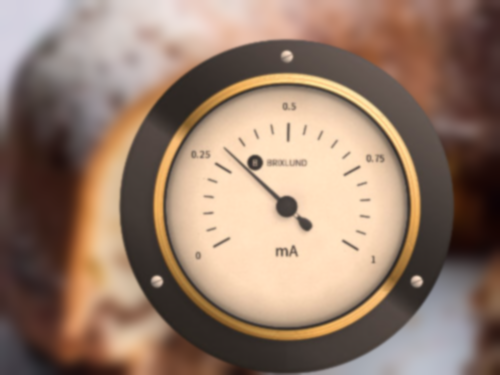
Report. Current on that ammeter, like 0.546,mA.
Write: 0.3,mA
